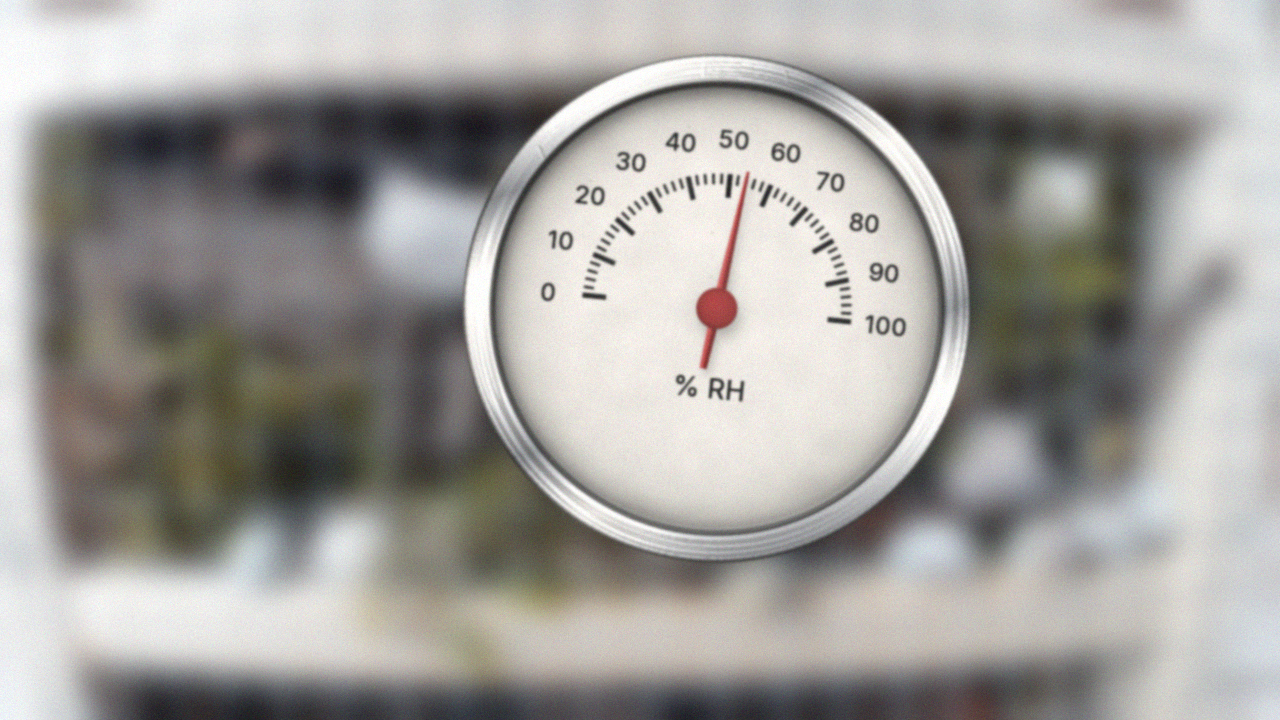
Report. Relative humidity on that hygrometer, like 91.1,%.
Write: 54,%
